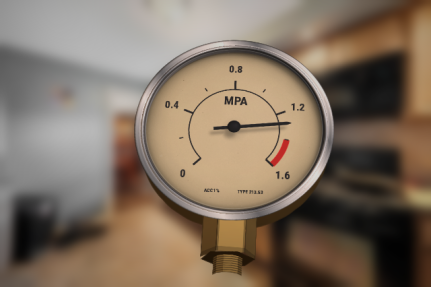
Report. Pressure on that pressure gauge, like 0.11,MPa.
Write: 1.3,MPa
